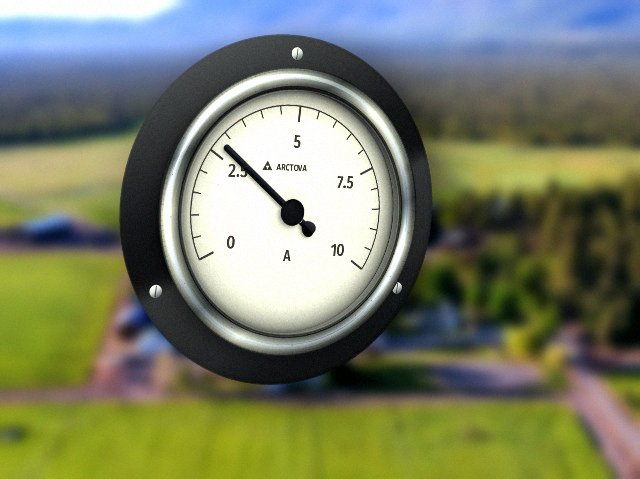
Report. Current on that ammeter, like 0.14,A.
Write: 2.75,A
